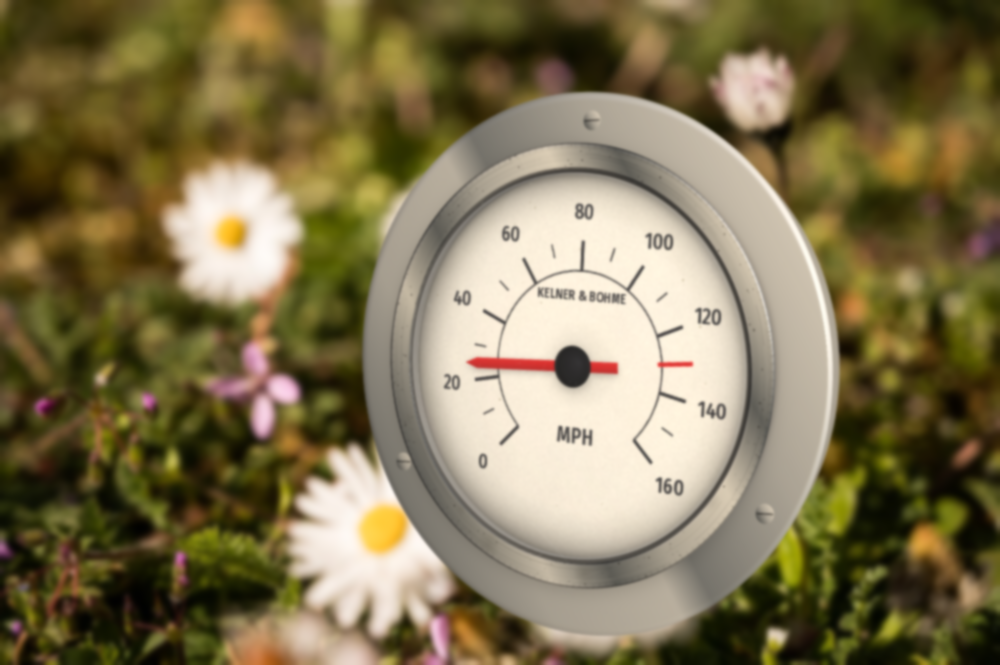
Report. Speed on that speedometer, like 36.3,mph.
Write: 25,mph
